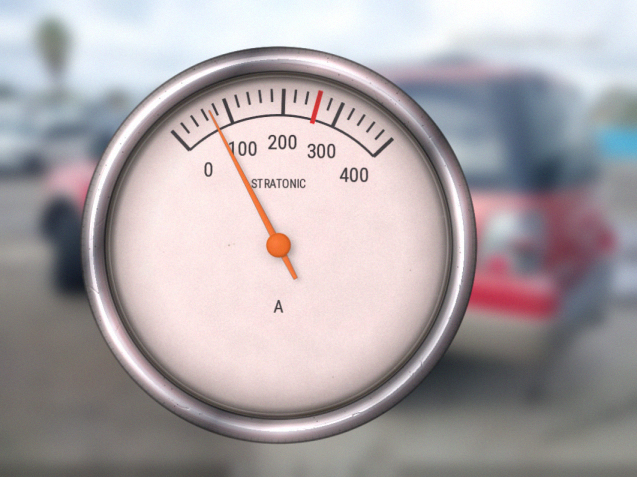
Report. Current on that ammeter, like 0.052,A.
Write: 70,A
